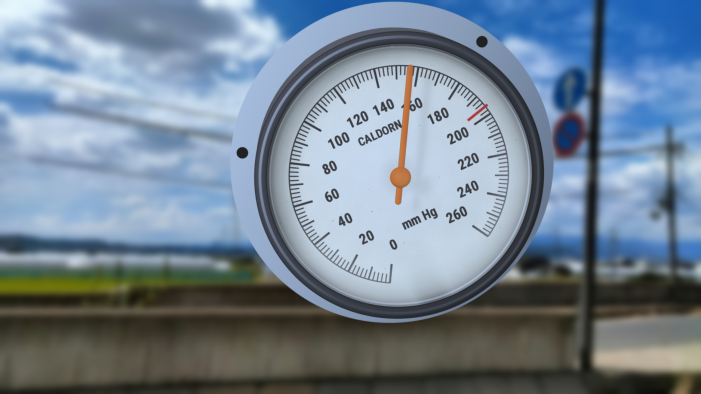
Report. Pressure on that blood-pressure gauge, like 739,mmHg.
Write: 156,mmHg
